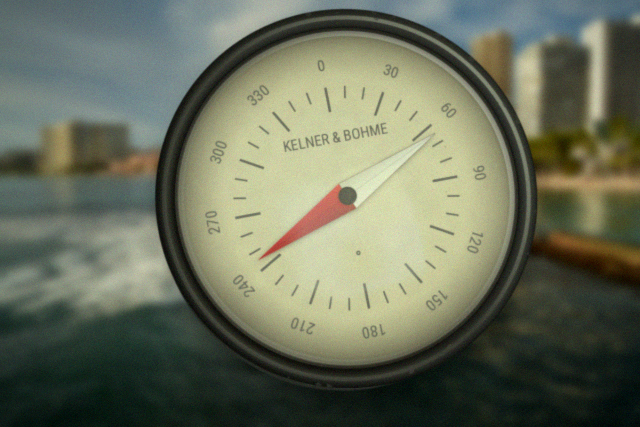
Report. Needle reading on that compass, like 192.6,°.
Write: 245,°
